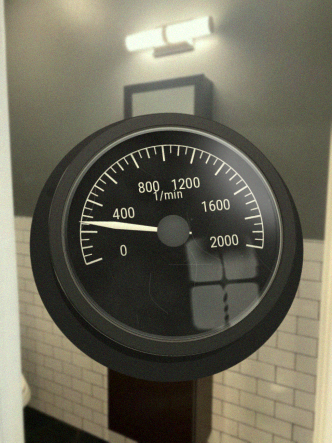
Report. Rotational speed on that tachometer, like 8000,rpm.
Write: 250,rpm
